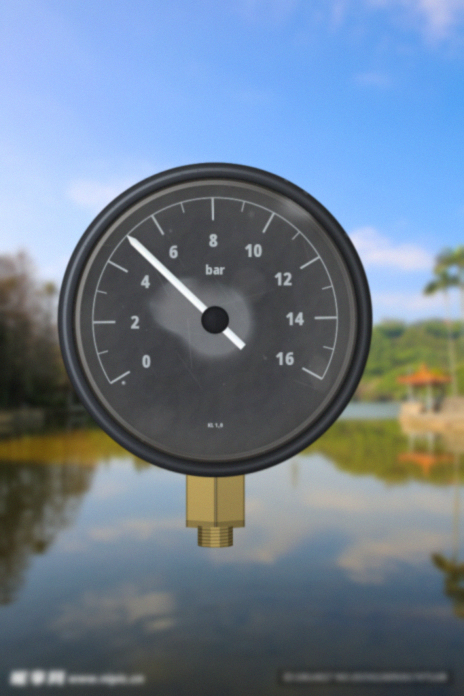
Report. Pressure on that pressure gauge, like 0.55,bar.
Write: 5,bar
